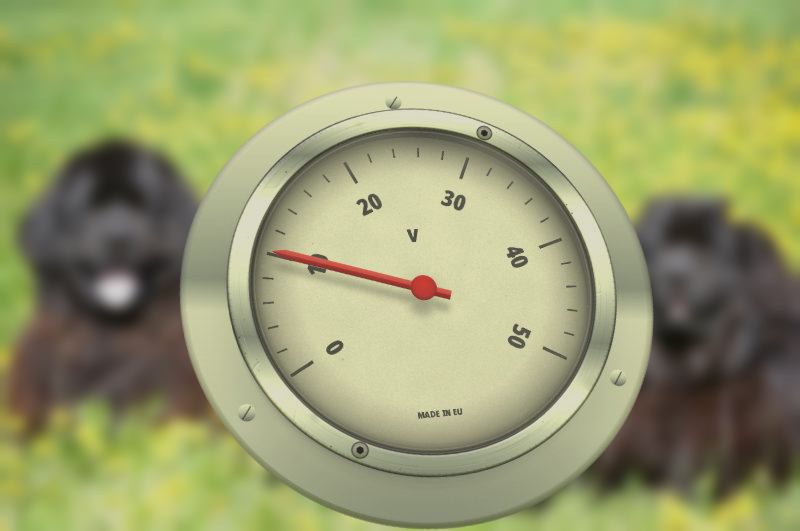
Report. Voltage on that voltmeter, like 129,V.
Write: 10,V
